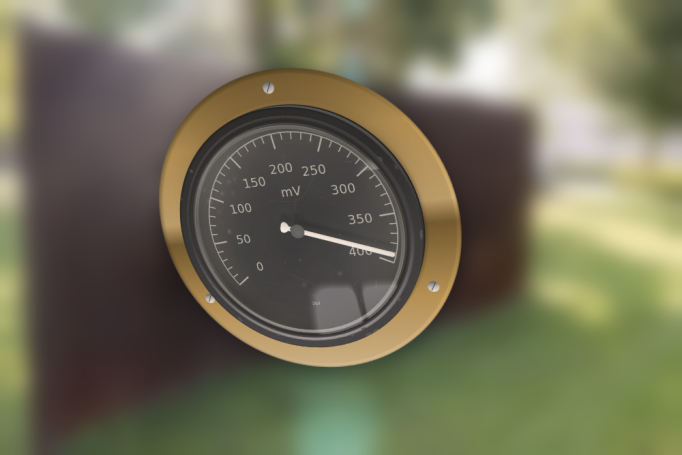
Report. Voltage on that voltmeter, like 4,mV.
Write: 390,mV
